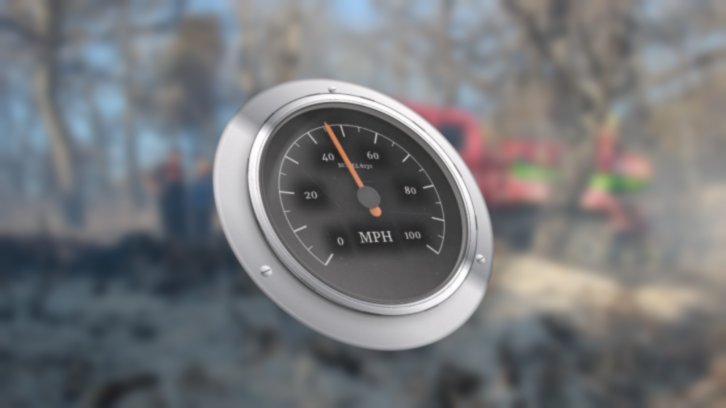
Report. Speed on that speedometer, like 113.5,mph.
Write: 45,mph
